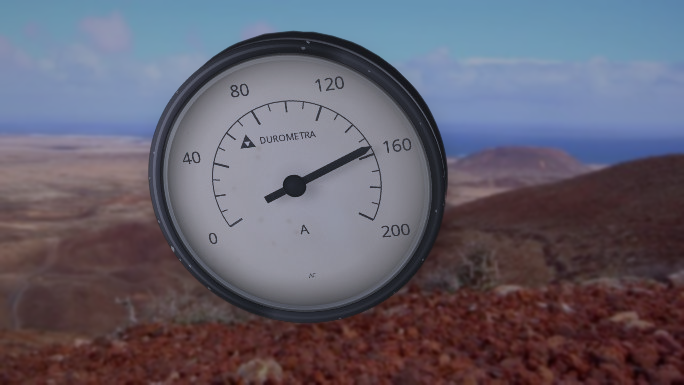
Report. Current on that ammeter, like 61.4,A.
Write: 155,A
